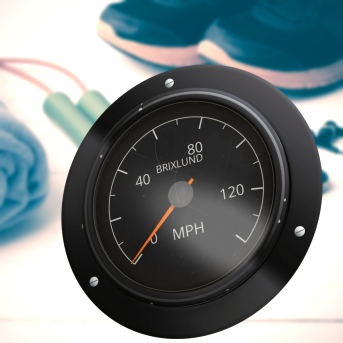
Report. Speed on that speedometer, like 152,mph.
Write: 0,mph
